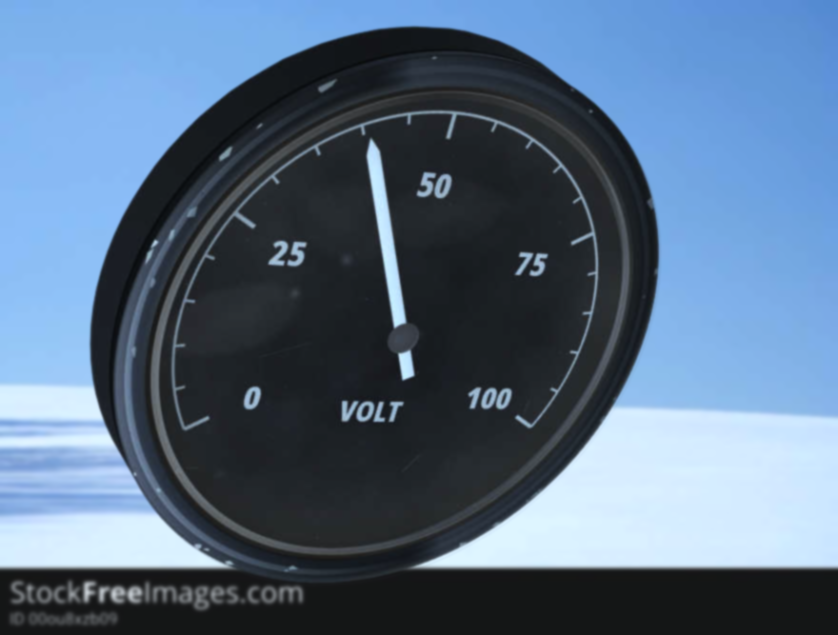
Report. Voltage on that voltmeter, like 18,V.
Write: 40,V
